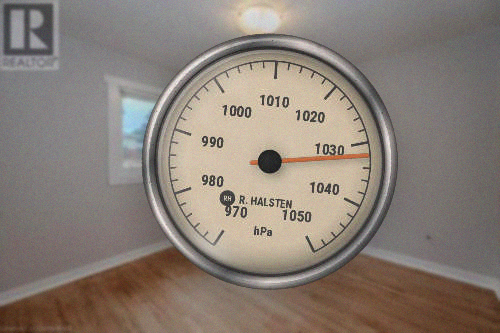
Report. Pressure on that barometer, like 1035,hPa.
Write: 1032,hPa
